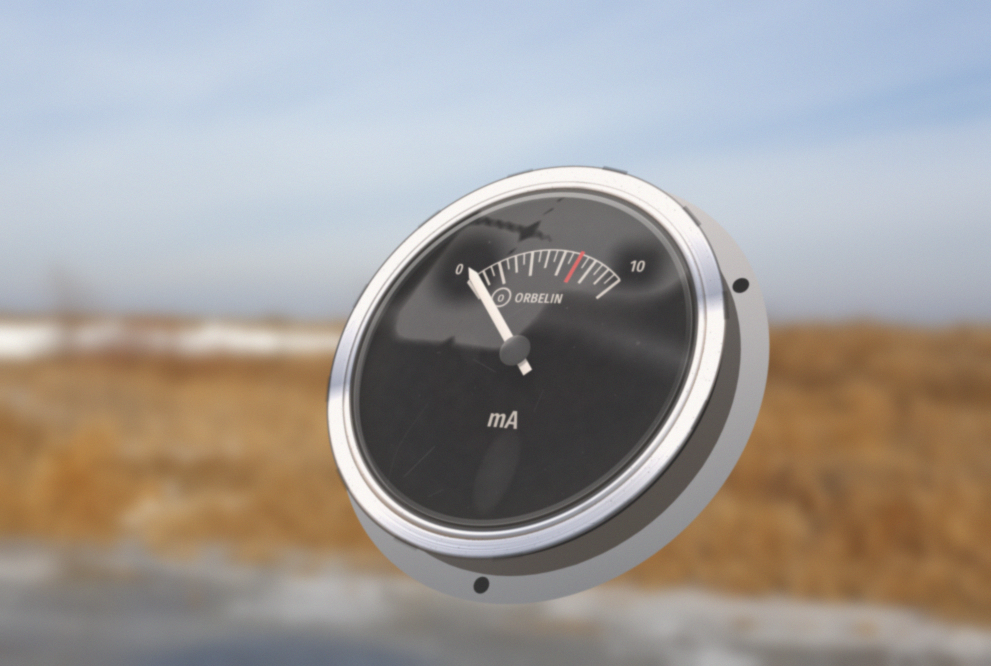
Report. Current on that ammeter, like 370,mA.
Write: 0.5,mA
